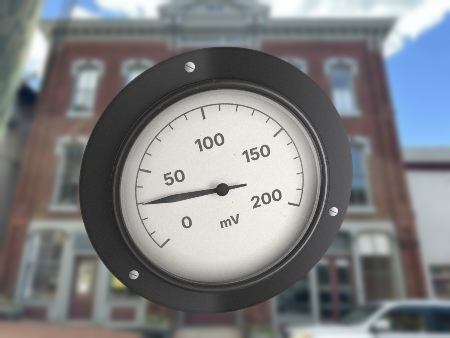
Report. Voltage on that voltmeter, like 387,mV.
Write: 30,mV
